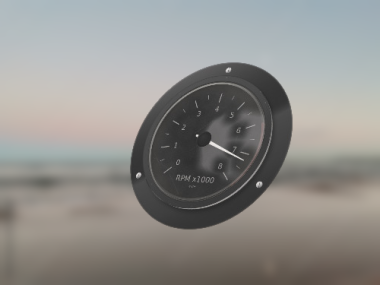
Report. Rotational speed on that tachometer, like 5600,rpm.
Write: 7250,rpm
